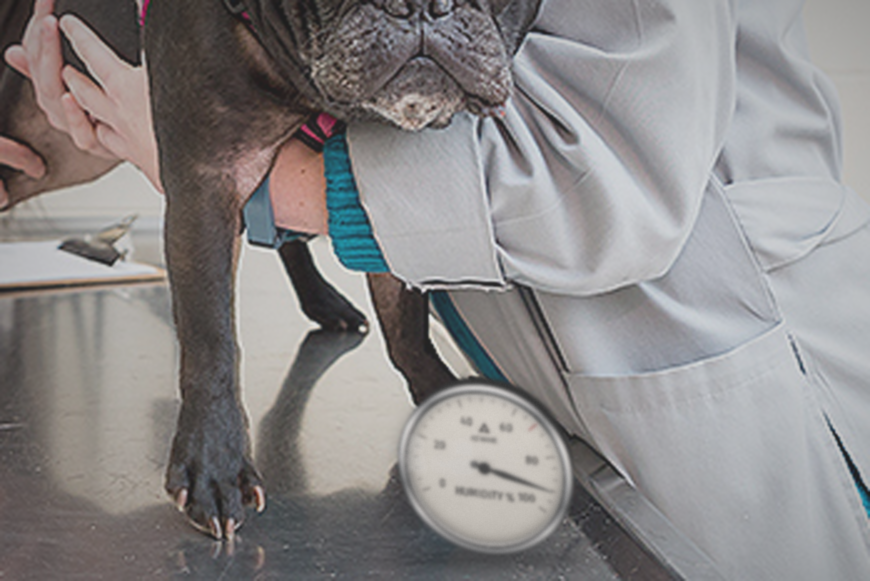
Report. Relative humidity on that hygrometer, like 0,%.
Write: 92,%
